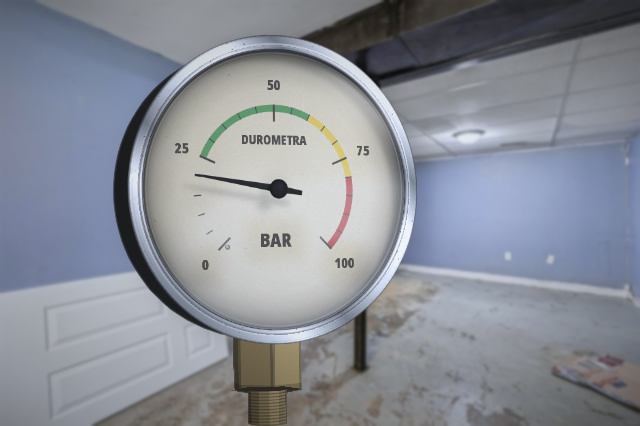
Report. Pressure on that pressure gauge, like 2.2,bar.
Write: 20,bar
